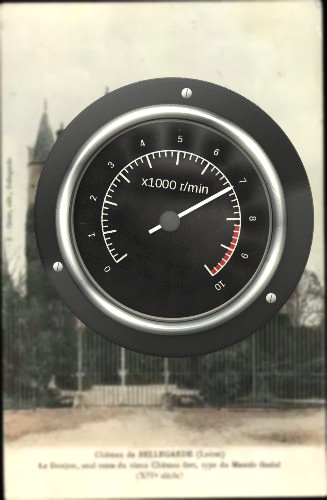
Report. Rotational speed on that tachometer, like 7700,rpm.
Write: 7000,rpm
